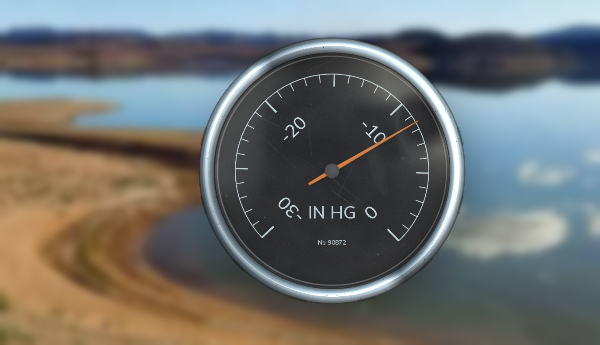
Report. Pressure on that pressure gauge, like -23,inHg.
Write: -8.5,inHg
